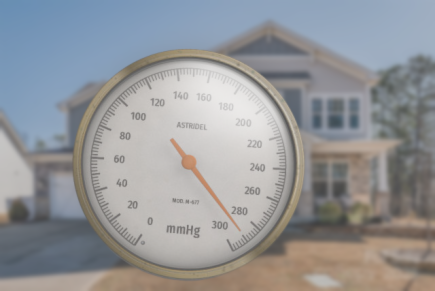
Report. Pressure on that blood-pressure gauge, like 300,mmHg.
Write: 290,mmHg
